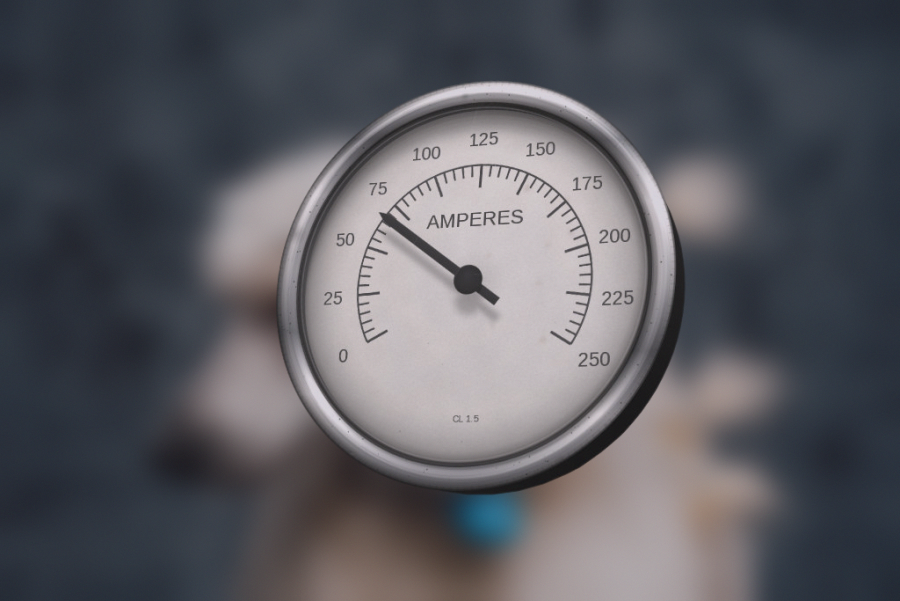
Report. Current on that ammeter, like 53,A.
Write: 67.5,A
